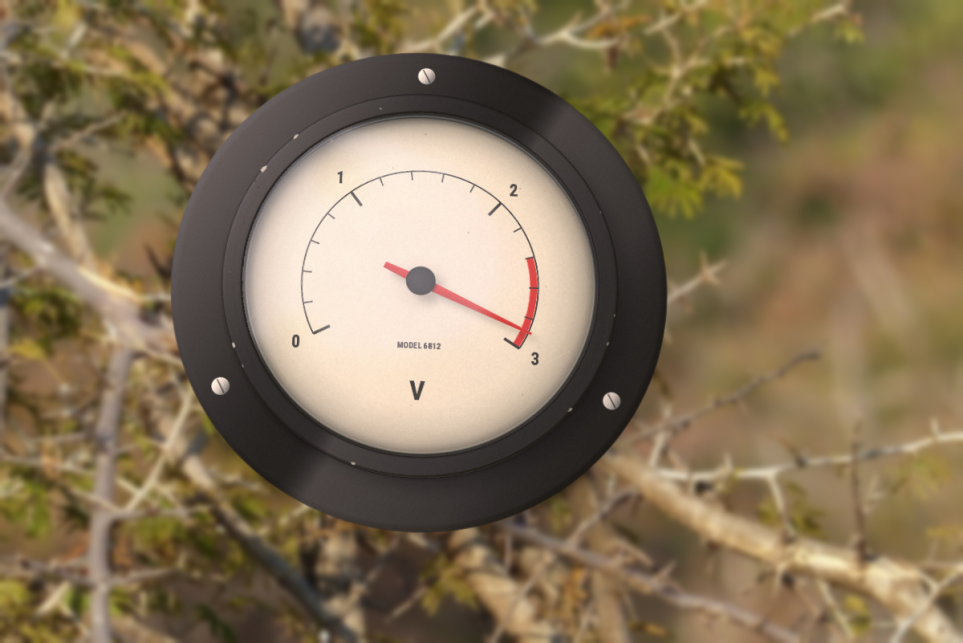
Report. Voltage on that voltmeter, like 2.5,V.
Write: 2.9,V
